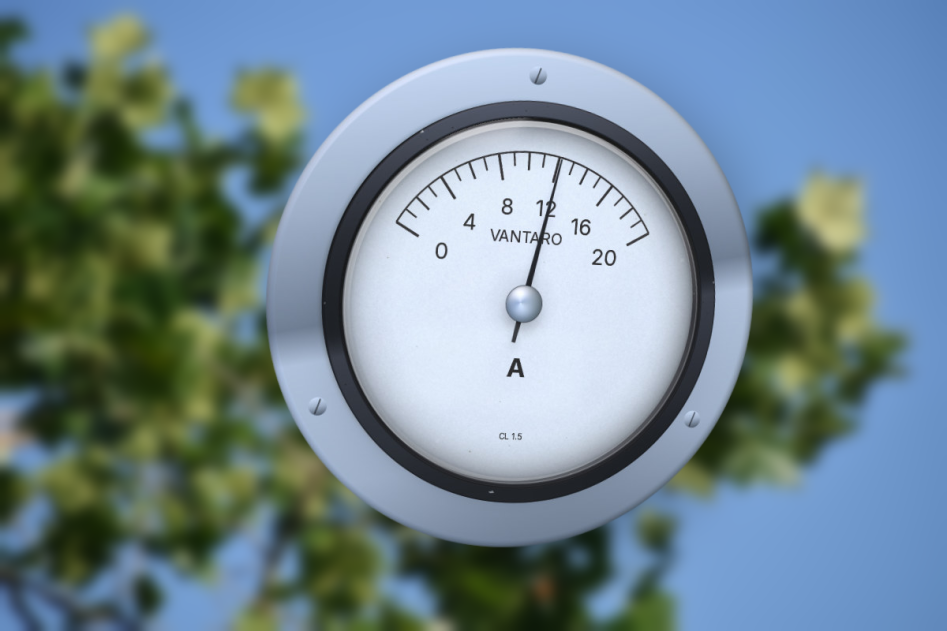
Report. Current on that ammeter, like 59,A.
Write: 12,A
